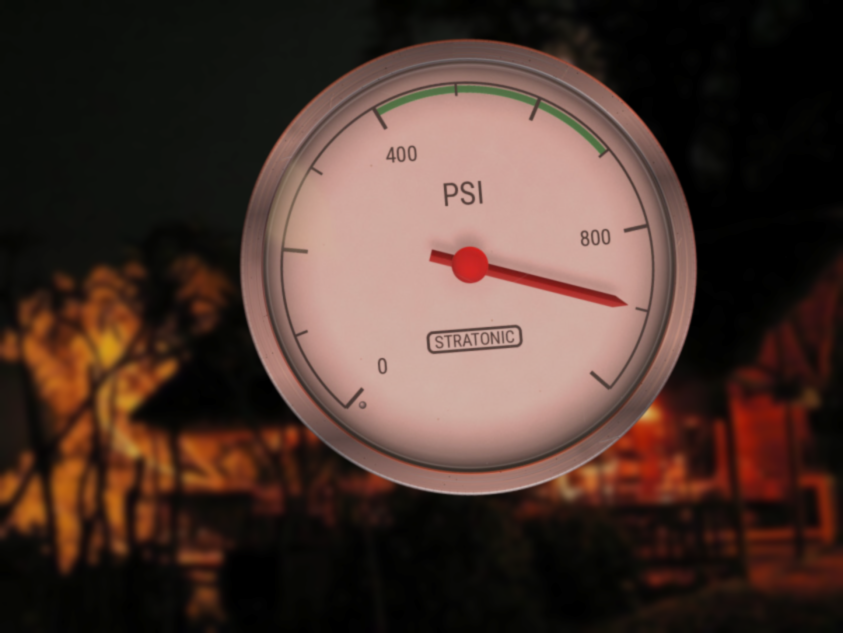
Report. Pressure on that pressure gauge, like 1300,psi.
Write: 900,psi
